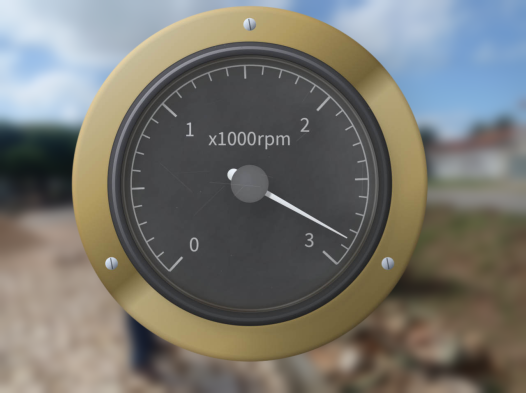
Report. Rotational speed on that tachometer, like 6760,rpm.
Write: 2850,rpm
